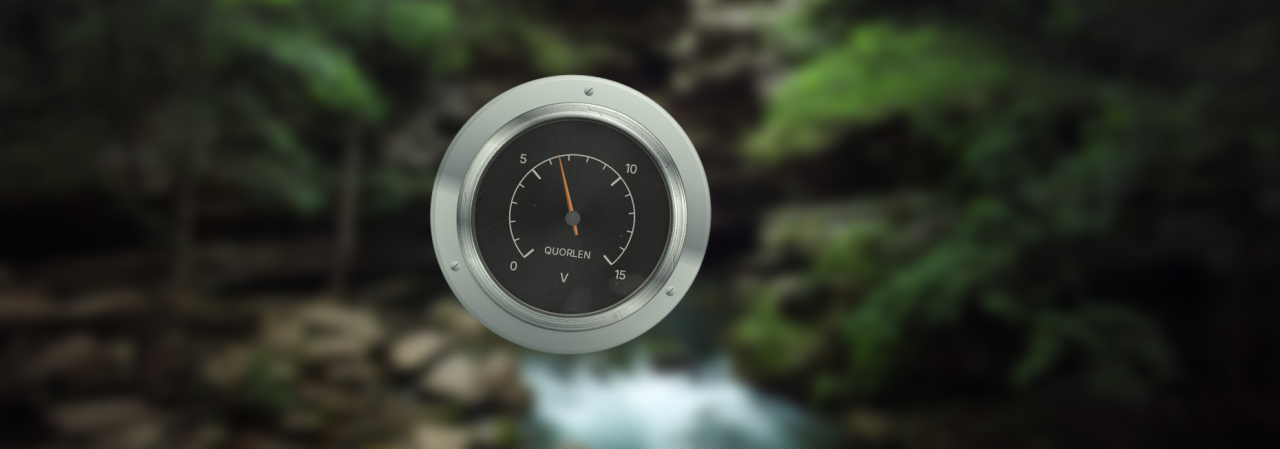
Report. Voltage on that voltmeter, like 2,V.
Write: 6.5,V
